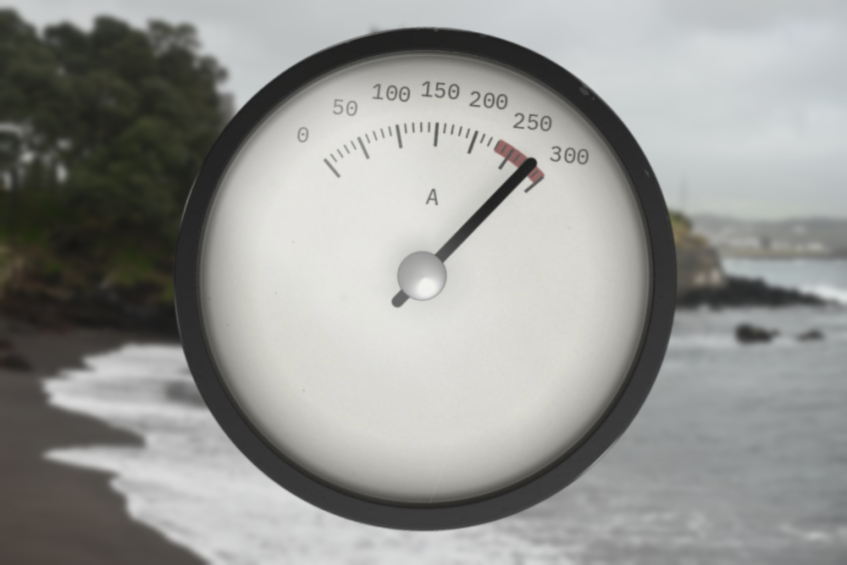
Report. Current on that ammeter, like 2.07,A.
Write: 280,A
